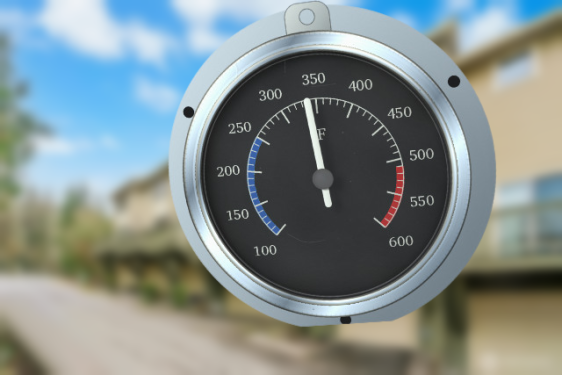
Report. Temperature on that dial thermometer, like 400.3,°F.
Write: 340,°F
